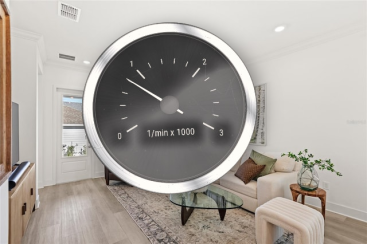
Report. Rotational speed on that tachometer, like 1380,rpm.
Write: 800,rpm
